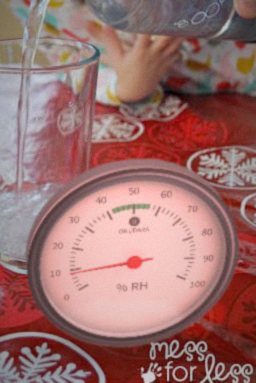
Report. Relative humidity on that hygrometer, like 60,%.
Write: 10,%
